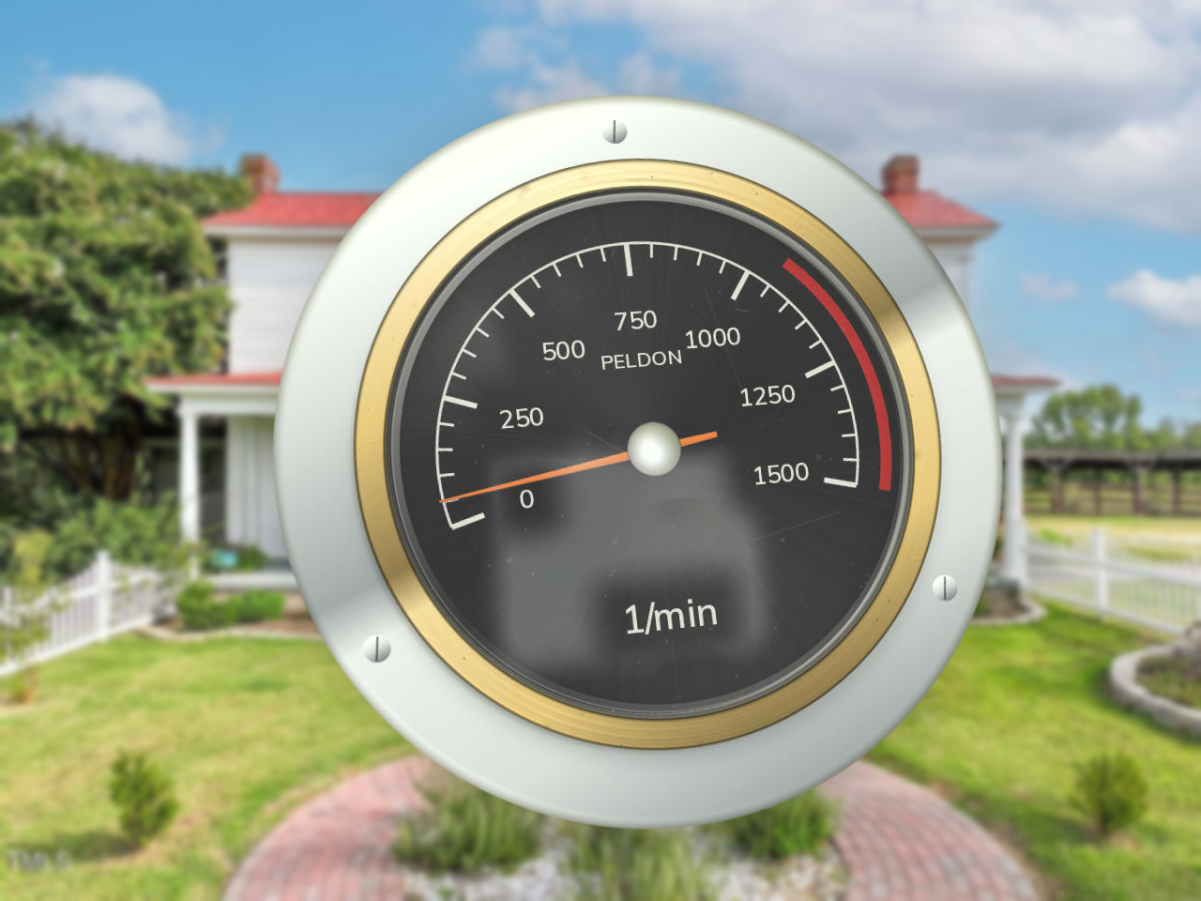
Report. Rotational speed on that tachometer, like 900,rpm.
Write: 50,rpm
